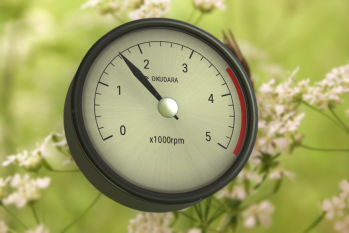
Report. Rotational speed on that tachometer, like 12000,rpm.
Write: 1600,rpm
